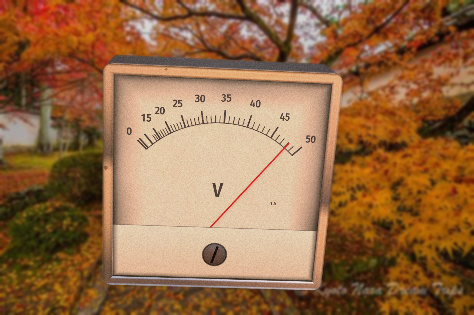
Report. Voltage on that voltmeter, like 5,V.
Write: 48,V
